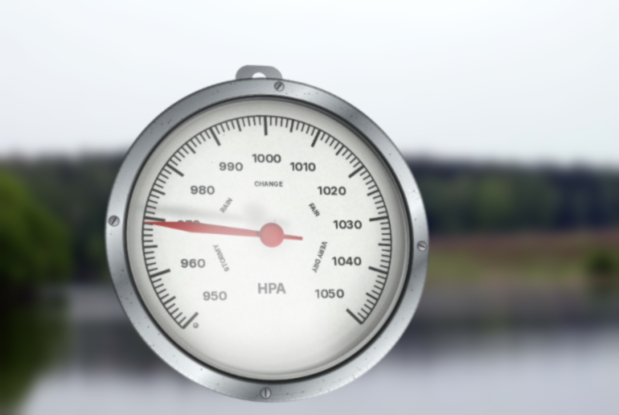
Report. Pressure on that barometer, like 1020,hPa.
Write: 969,hPa
